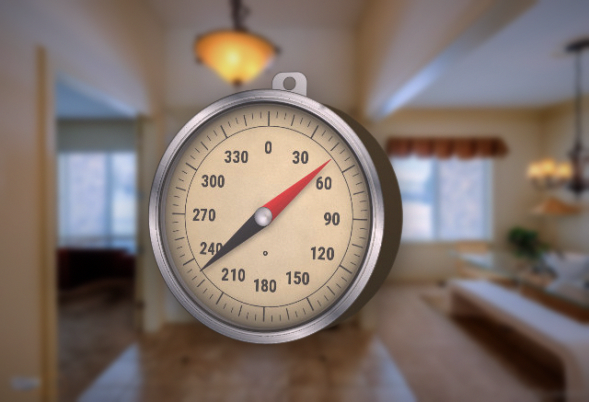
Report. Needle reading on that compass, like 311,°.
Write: 50,°
